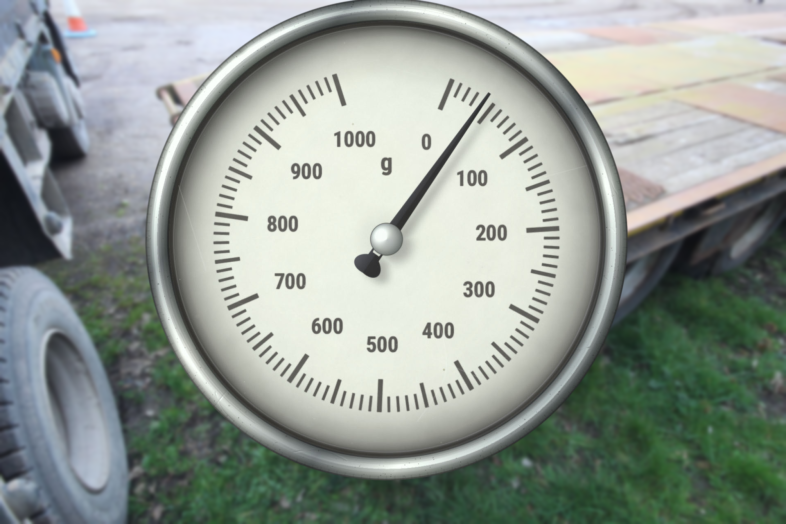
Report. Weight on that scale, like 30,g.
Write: 40,g
